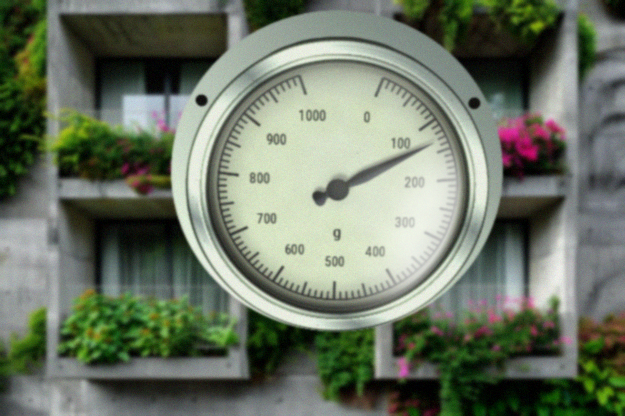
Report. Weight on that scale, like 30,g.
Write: 130,g
